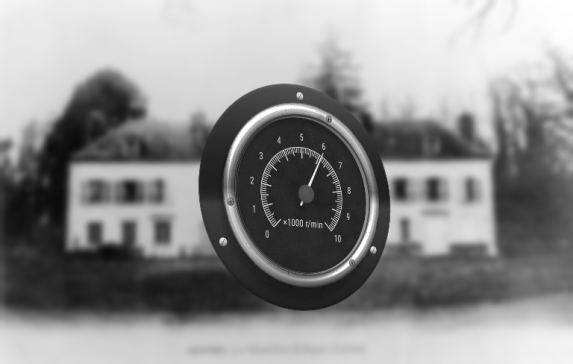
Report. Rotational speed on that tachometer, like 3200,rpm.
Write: 6000,rpm
